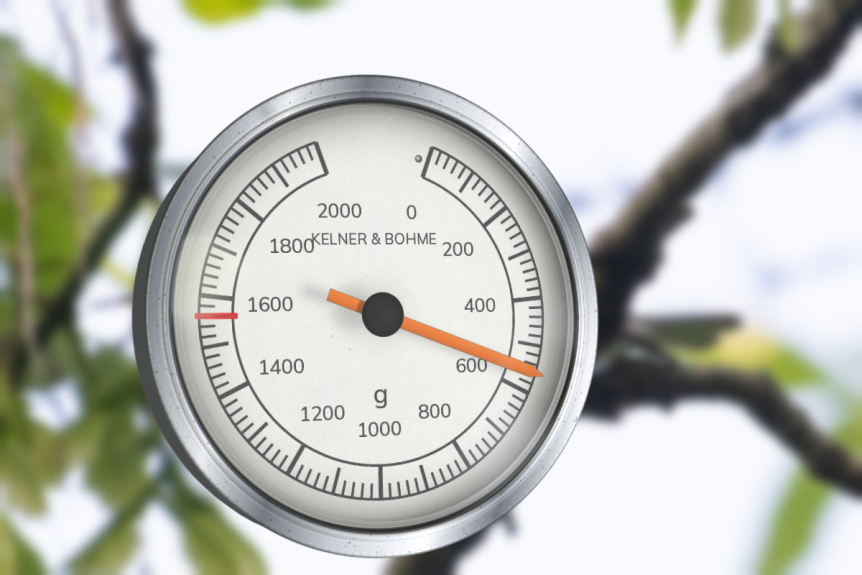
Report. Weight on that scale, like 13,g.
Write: 560,g
